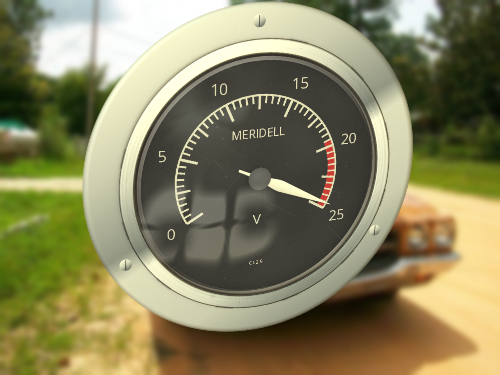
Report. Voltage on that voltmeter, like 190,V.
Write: 24.5,V
